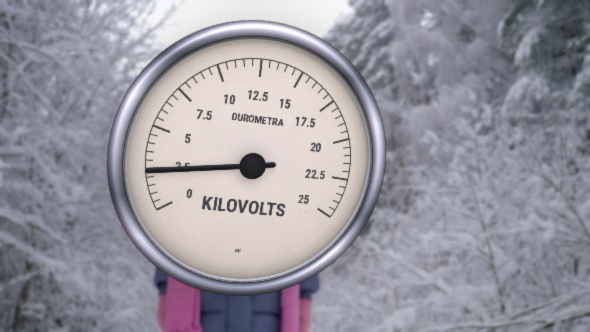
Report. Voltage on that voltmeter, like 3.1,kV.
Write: 2.5,kV
